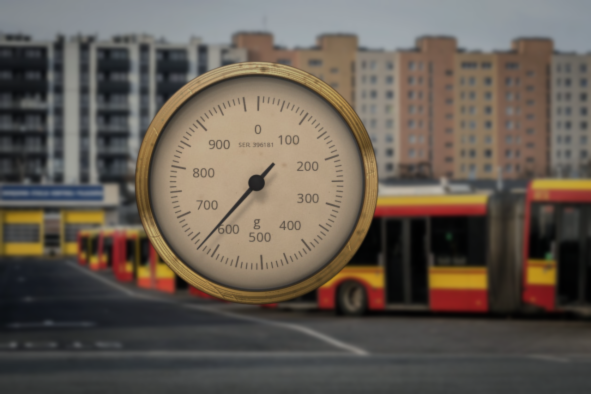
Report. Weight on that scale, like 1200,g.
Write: 630,g
